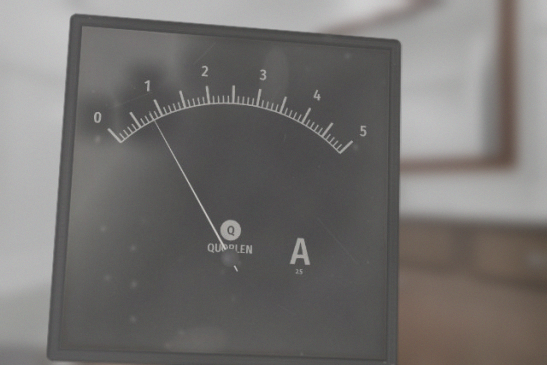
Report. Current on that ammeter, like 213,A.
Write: 0.8,A
